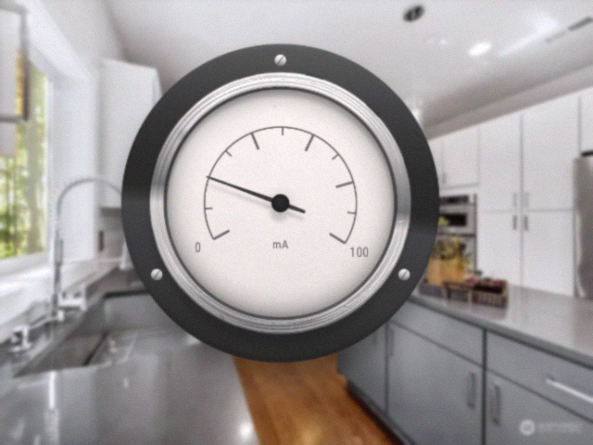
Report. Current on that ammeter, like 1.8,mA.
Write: 20,mA
